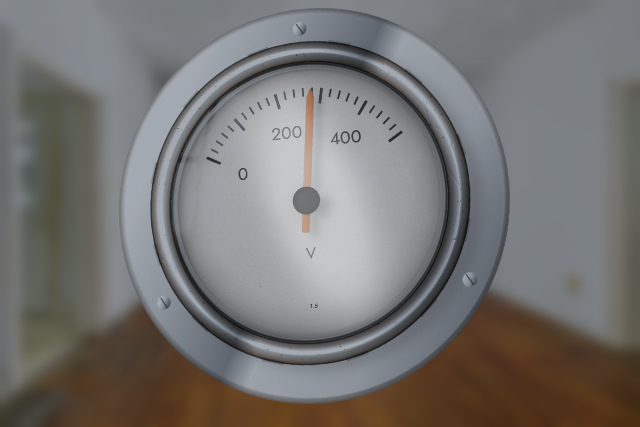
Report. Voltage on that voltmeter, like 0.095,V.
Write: 280,V
